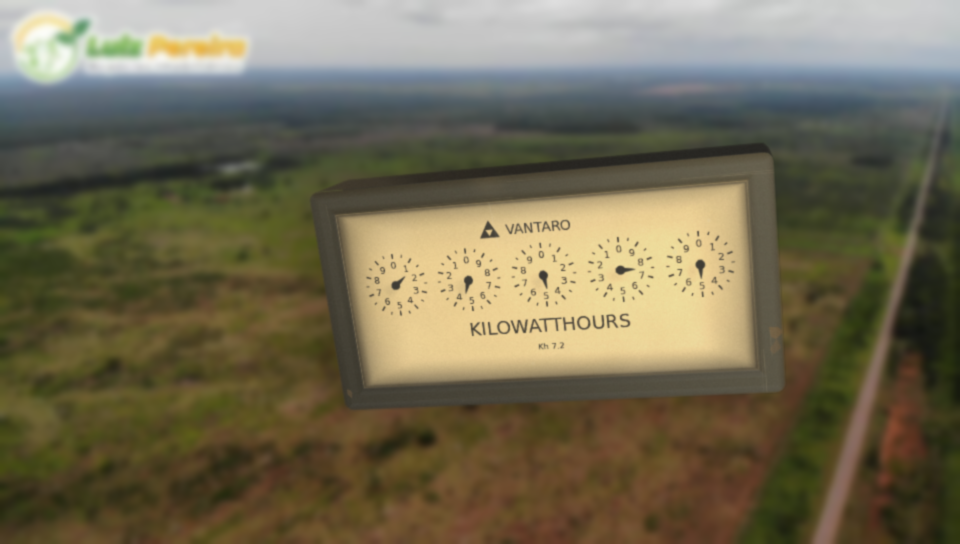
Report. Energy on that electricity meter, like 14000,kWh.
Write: 14475,kWh
